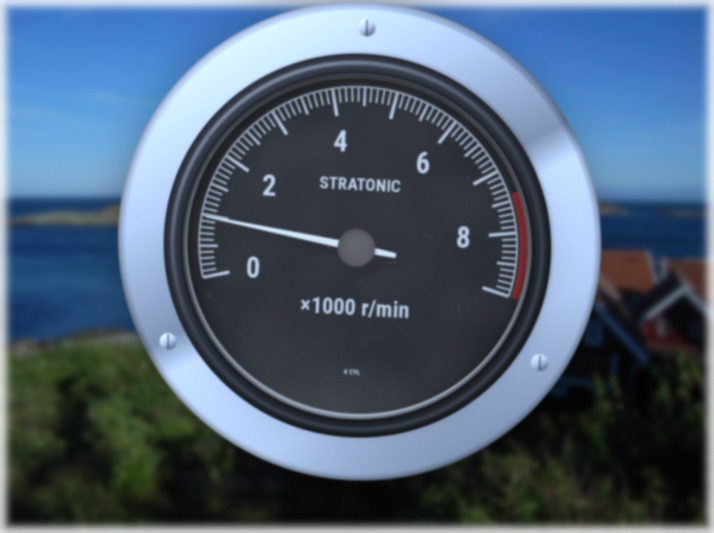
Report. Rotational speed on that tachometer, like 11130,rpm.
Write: 1000,rpm
